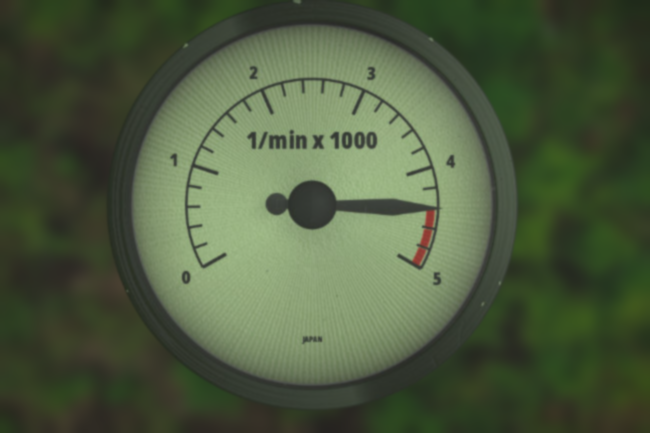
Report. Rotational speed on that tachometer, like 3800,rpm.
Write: 4400,rpm
